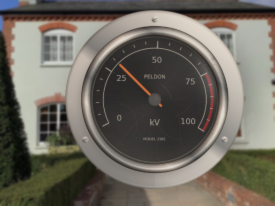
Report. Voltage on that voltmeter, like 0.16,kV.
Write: 30,kV
